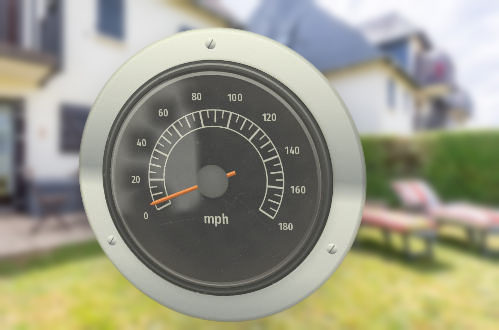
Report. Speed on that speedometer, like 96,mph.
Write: 5,mph
